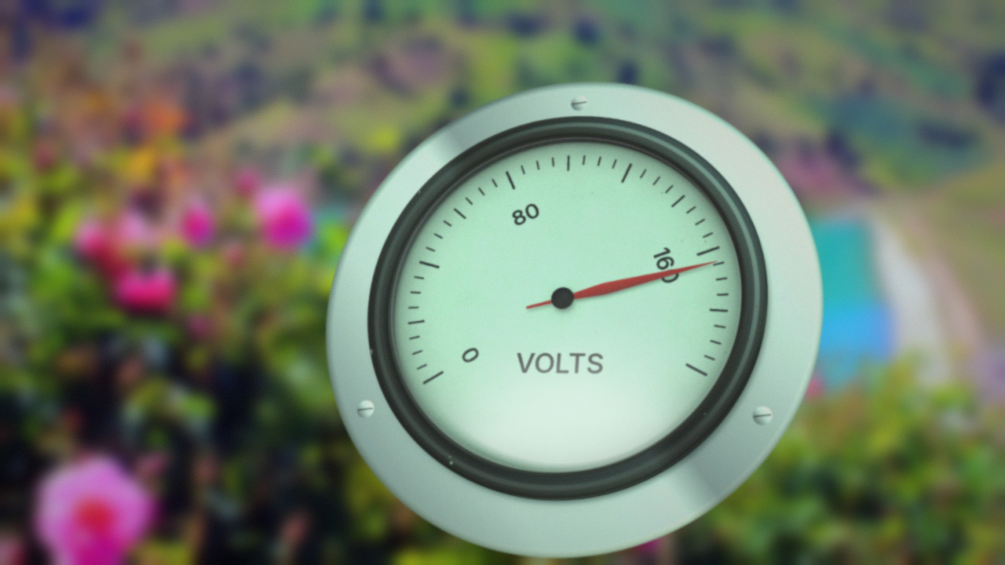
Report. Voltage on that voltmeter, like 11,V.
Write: 165,V
